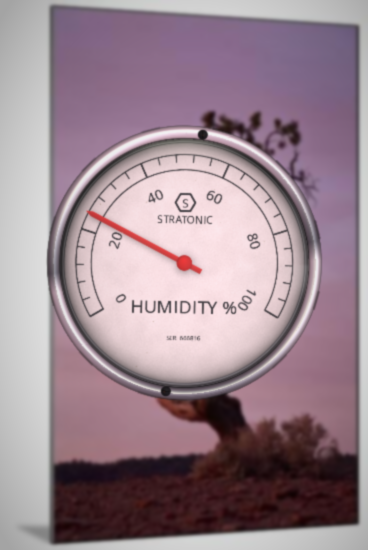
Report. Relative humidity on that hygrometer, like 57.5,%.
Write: 24,%
